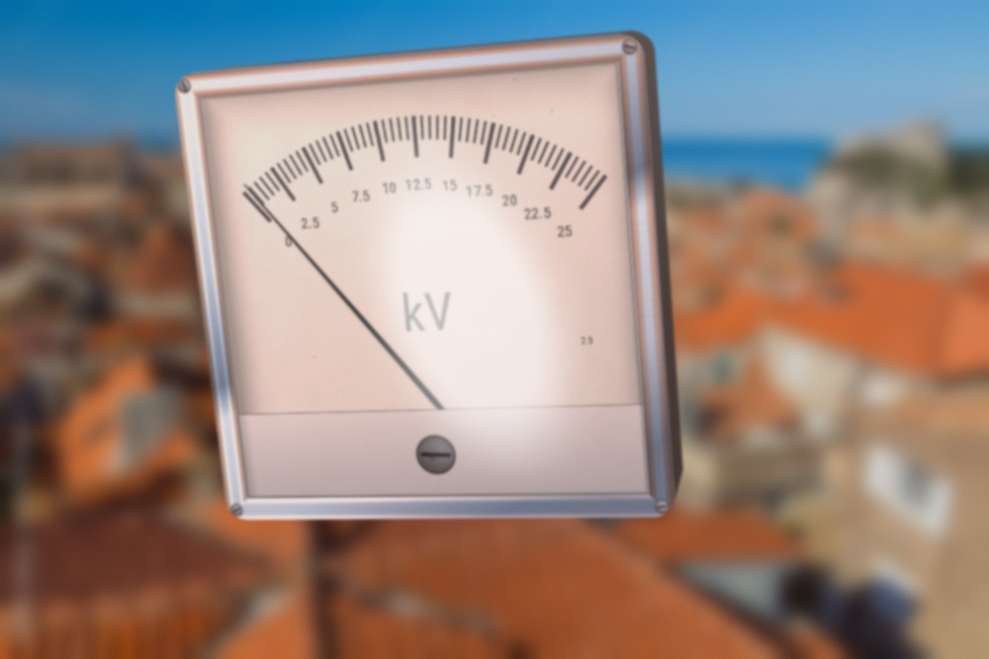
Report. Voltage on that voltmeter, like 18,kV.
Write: 0.5,kV
